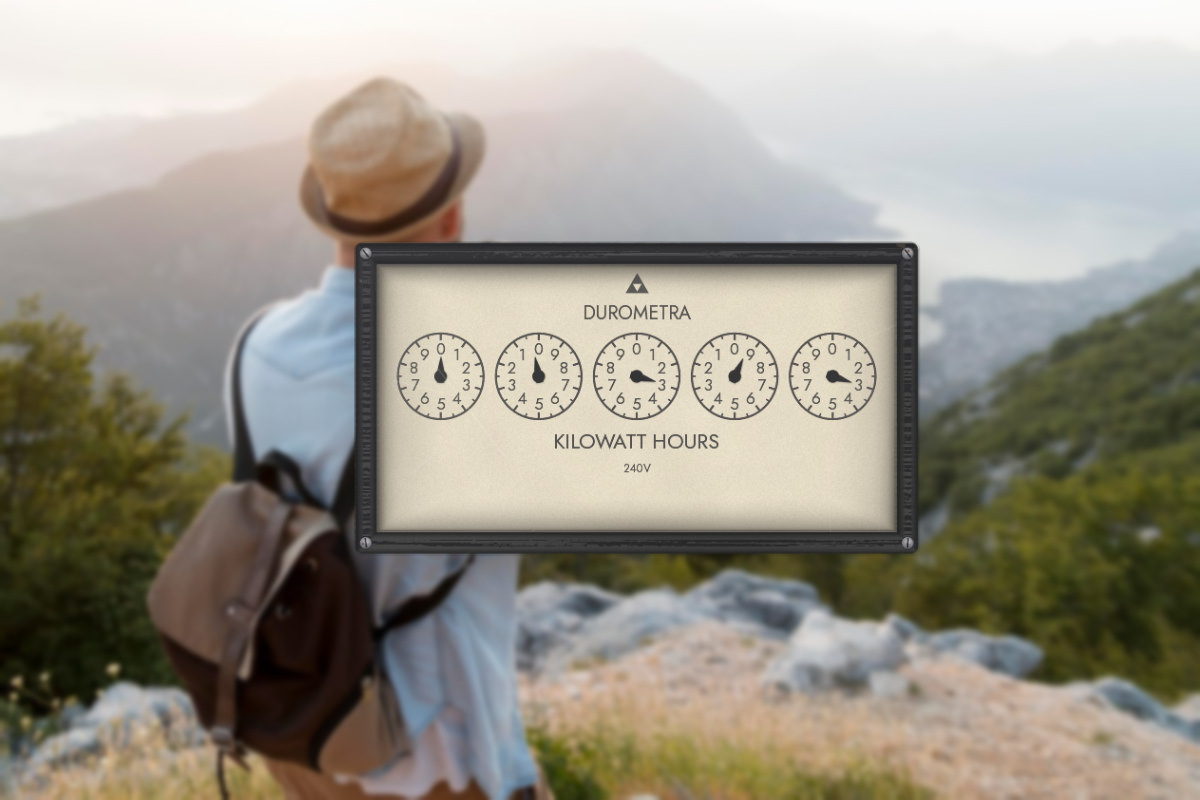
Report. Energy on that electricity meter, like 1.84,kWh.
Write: 293,kWh
